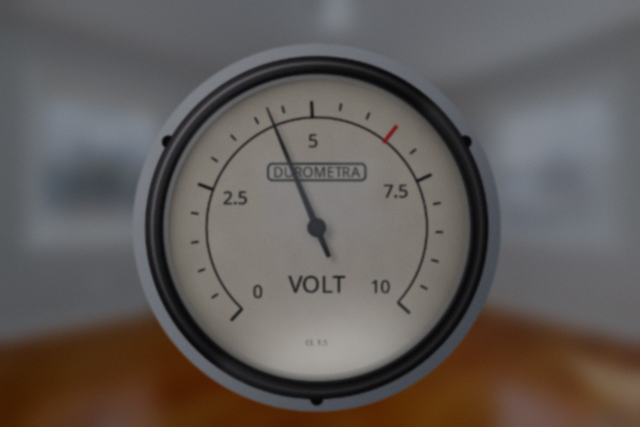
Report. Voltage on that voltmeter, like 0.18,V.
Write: 4.25,V
